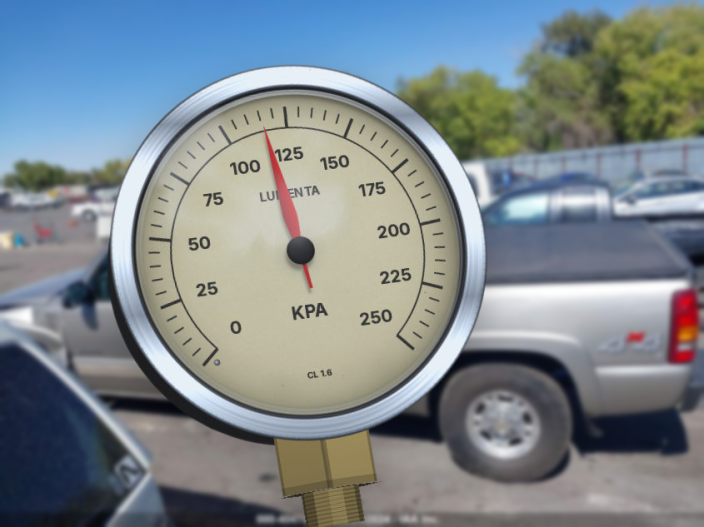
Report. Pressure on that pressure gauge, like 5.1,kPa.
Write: 115,kPa
